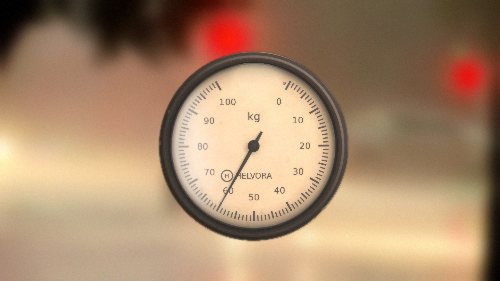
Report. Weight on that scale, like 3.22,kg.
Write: 60,kg
